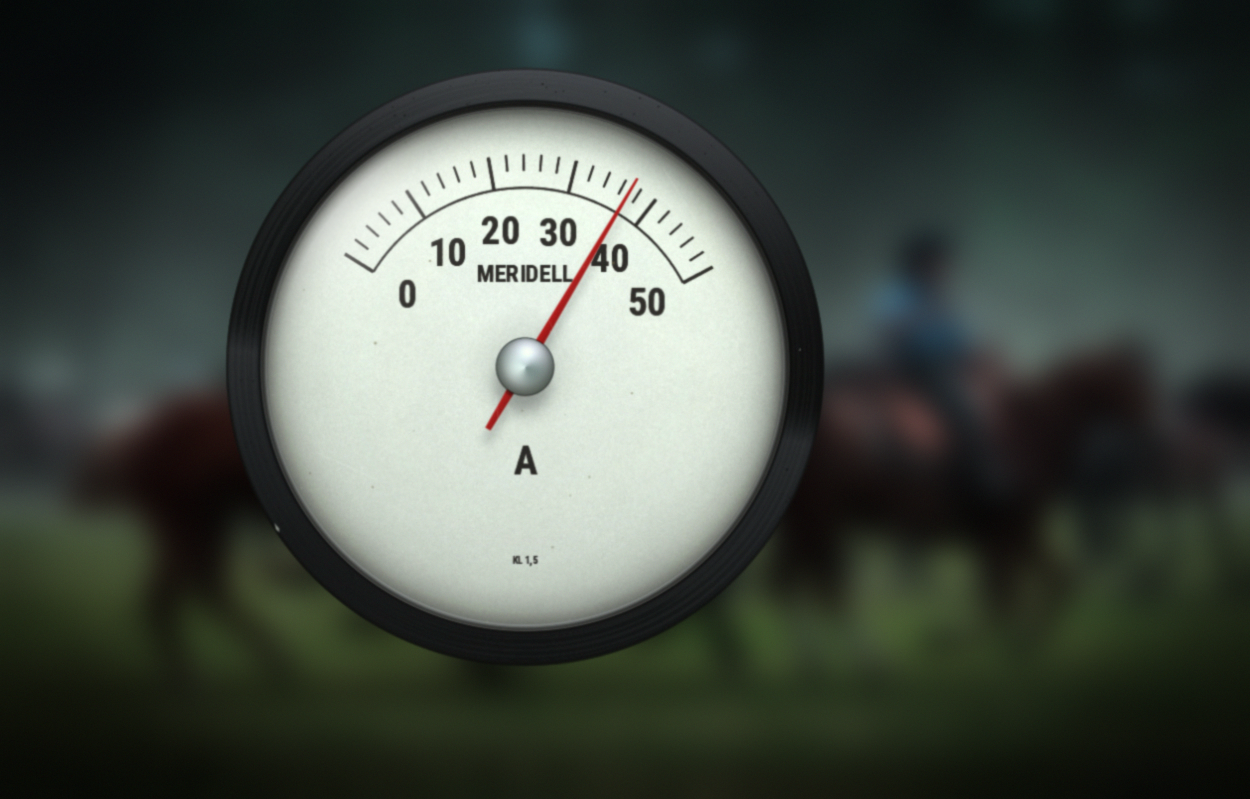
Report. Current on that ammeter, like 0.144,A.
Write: 37,A
